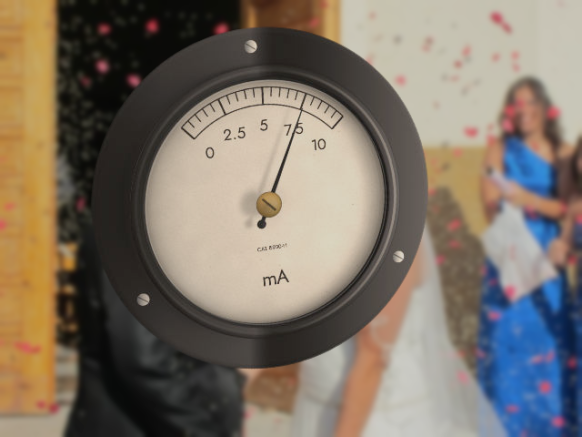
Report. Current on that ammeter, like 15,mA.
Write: 7.5,mA
